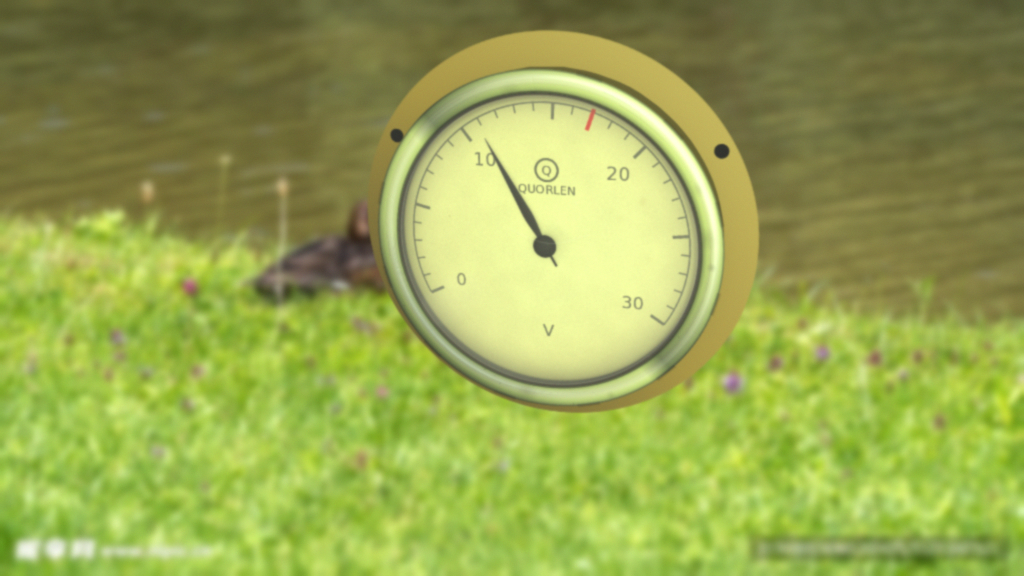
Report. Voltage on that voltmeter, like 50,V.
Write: 11,V
